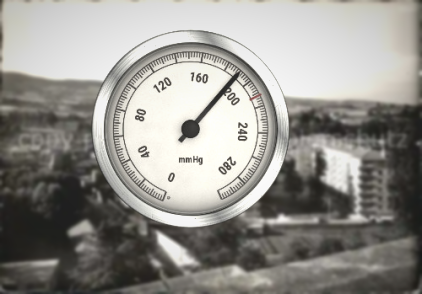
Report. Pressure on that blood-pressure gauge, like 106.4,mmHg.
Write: 190,mmHg
